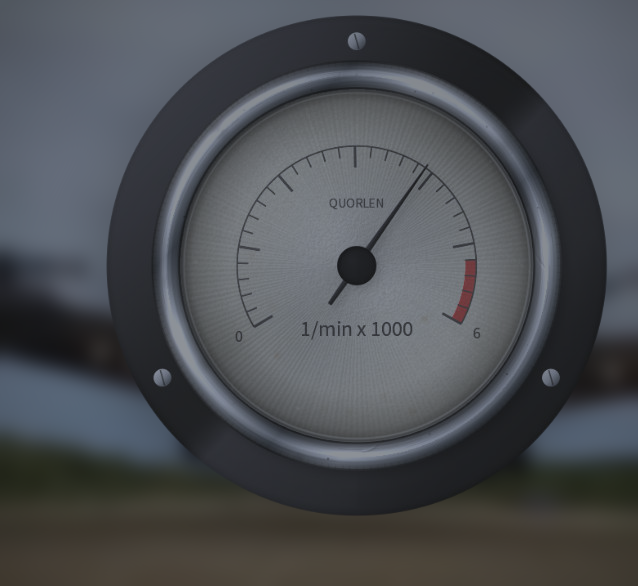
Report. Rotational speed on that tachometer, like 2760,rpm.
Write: 3900,rpm
